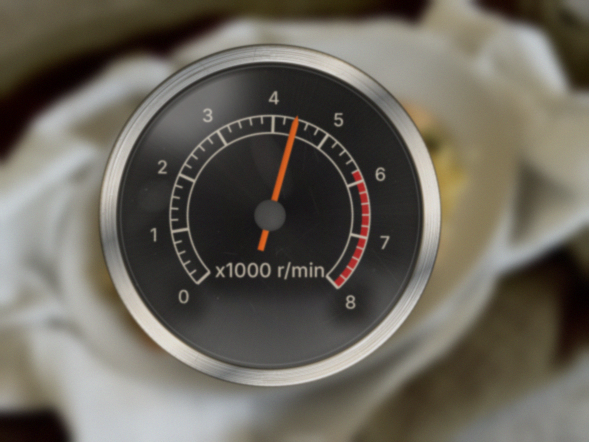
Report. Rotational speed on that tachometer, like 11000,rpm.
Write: 4400,rpm
